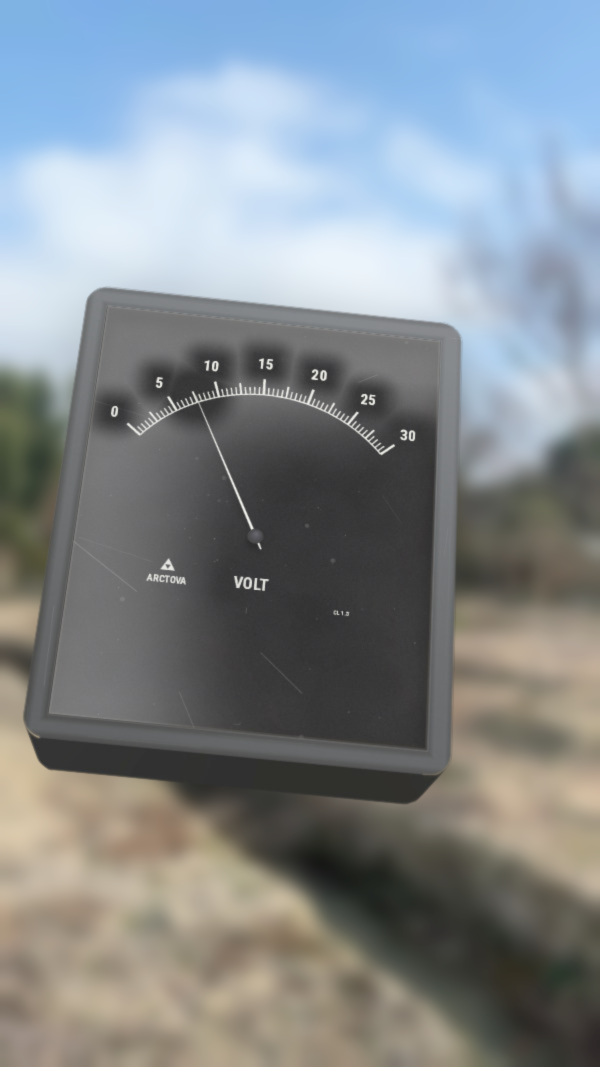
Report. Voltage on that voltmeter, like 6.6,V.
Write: 7.5,V
